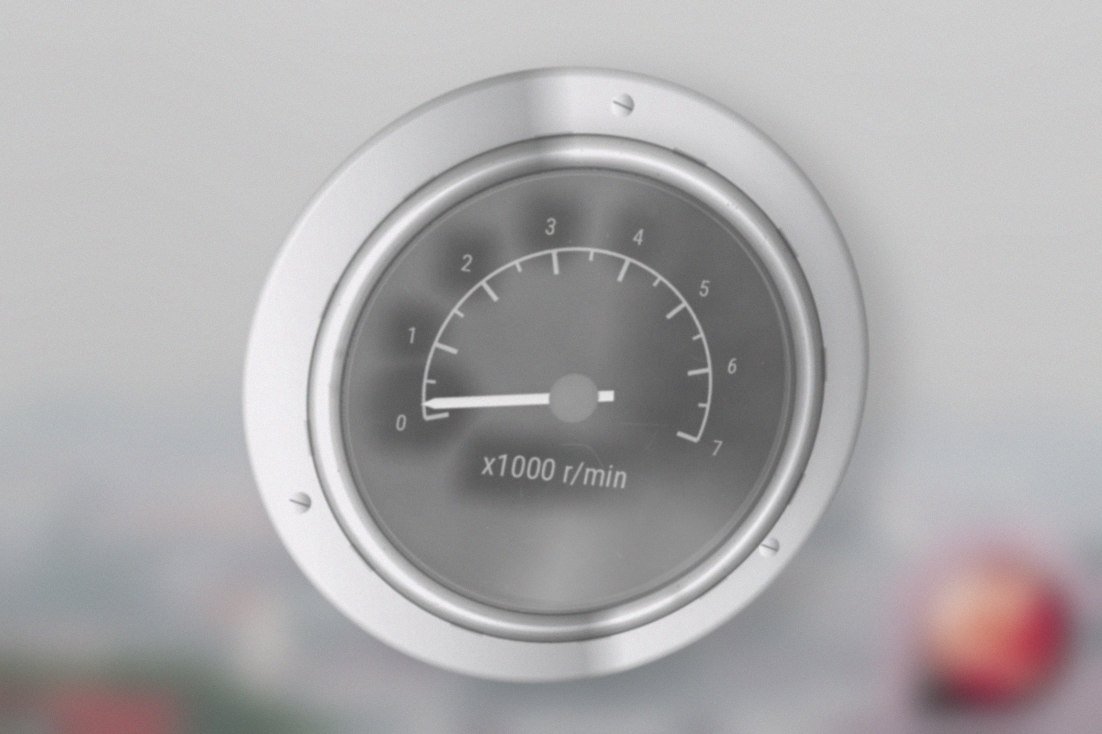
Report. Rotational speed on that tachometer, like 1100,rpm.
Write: 250,rpm
